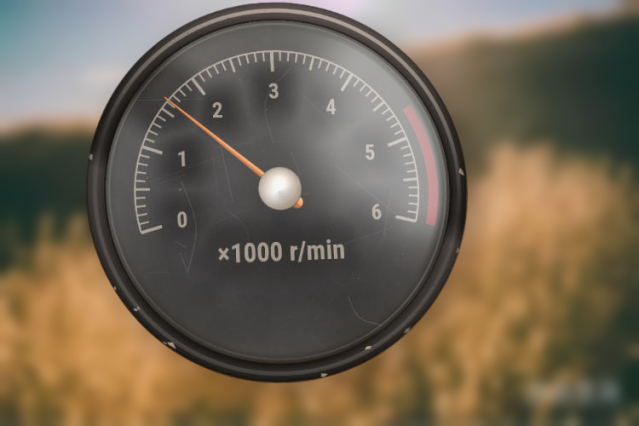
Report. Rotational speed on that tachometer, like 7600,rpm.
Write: 1600,rpm
